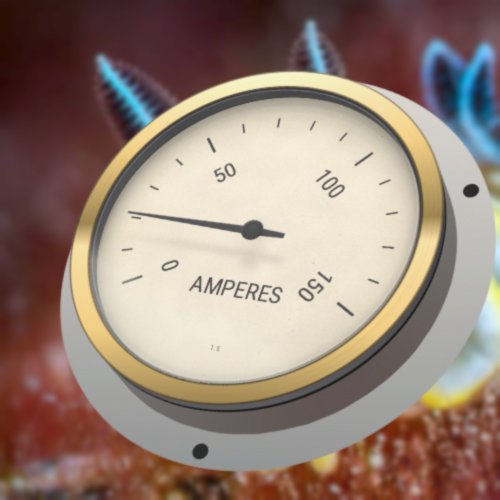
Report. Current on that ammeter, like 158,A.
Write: 20,A
